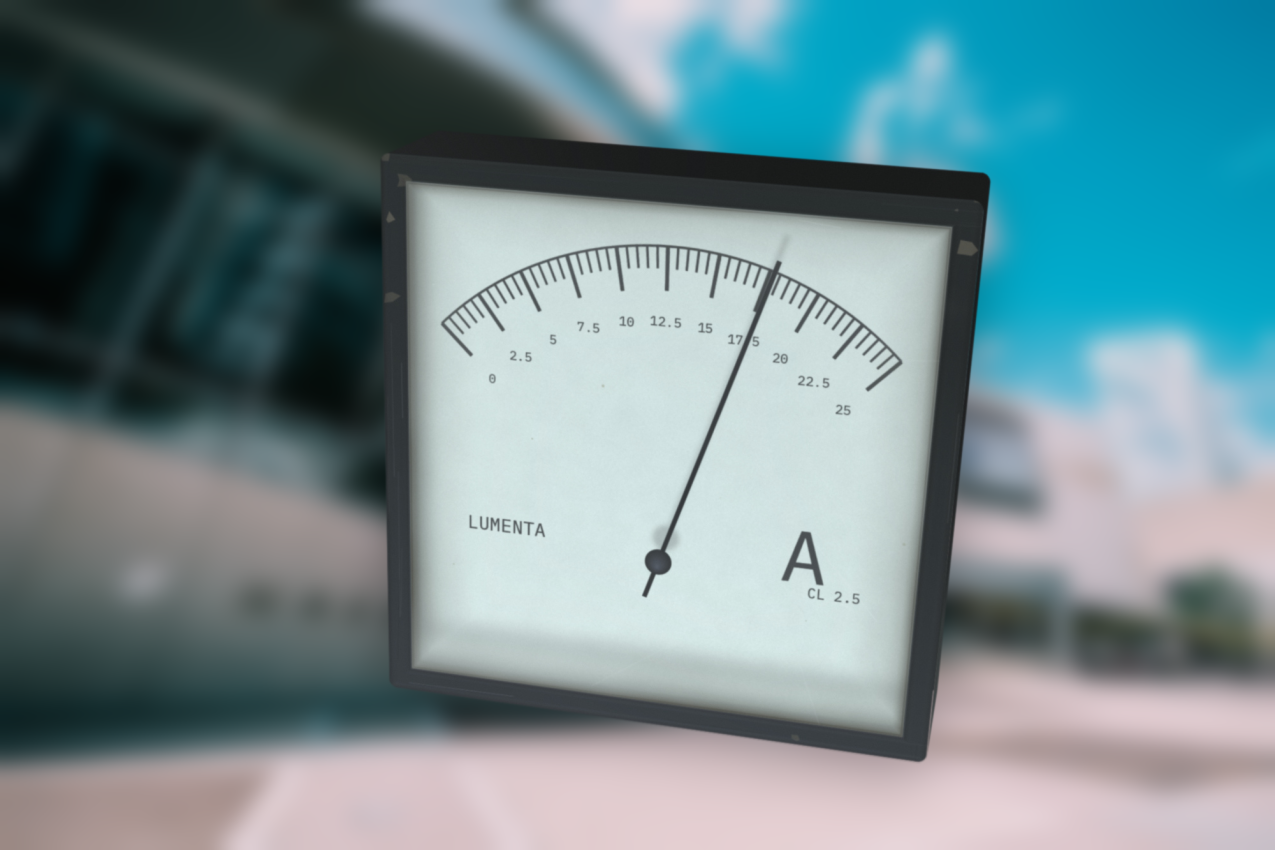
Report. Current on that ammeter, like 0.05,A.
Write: 17.75,A
